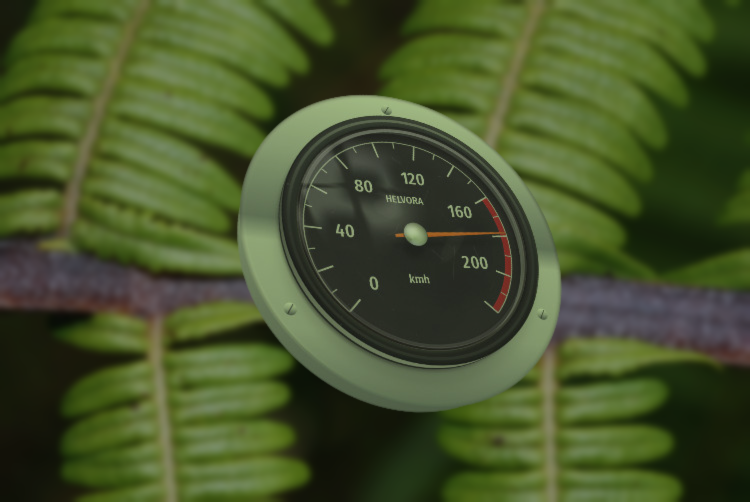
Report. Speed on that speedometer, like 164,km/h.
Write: 180,km/h
